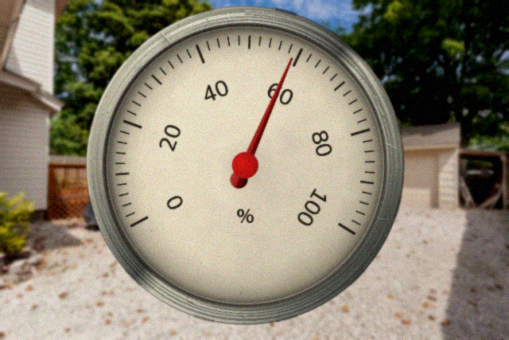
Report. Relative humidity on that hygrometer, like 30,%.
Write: 59,%
